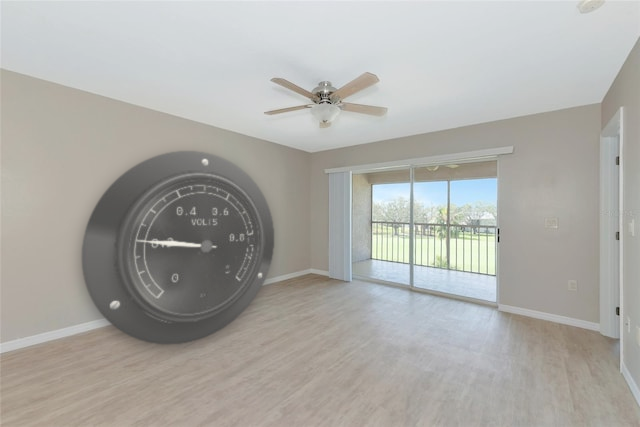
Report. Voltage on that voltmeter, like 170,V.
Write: 0.2,V
